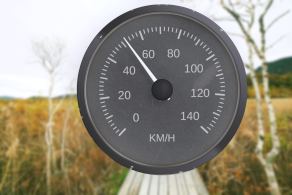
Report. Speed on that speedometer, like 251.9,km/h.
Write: 52,km/h
